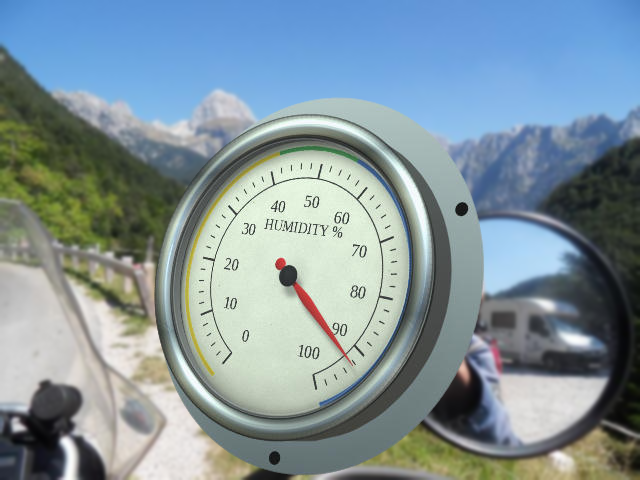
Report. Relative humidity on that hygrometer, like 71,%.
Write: 92,%
